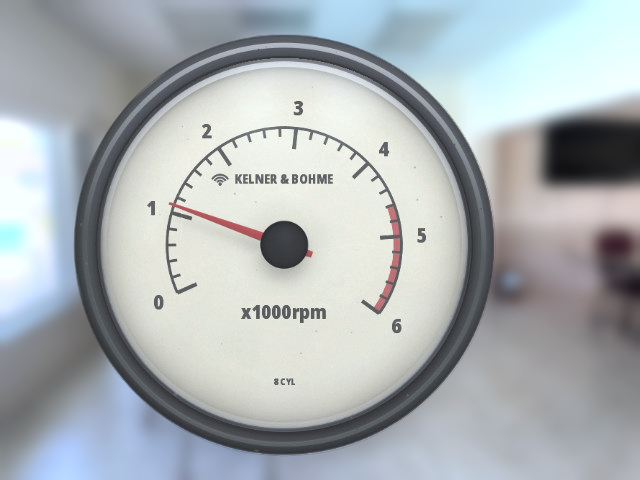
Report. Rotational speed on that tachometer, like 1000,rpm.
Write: 1100,rpm
